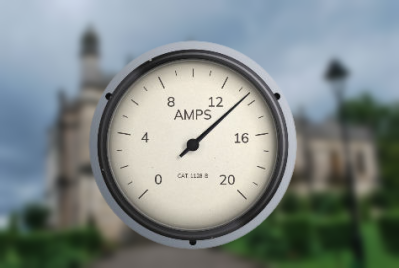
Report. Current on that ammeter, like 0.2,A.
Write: 13.5,A
